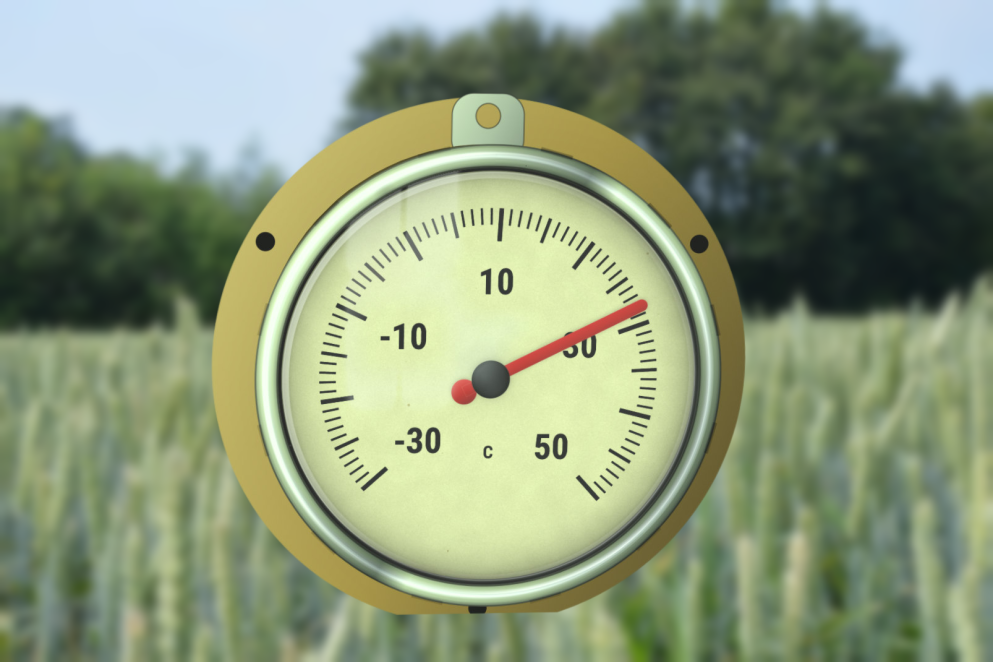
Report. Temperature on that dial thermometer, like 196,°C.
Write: 28,°C
